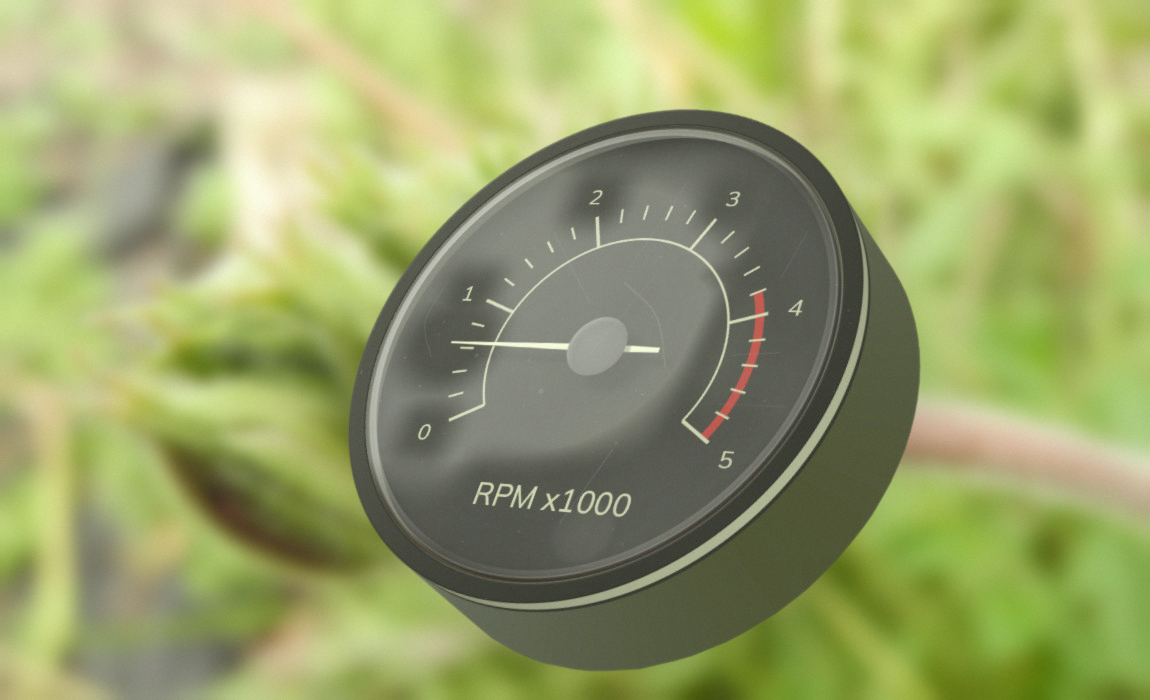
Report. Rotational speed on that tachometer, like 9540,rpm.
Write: 600,rpm
